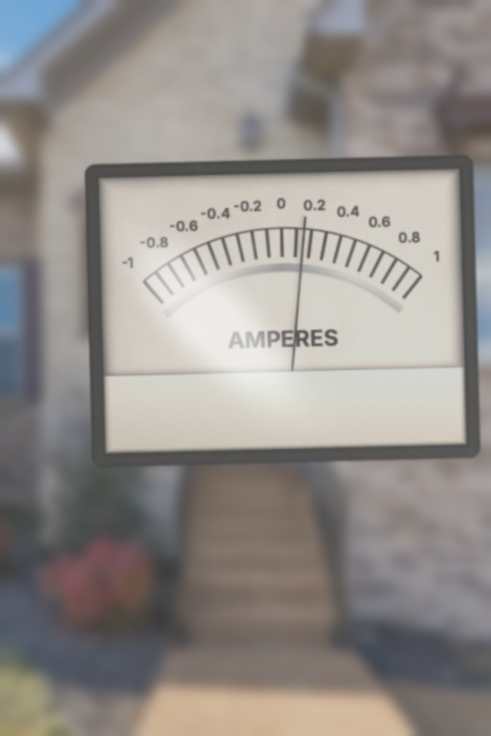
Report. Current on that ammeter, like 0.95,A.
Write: 0.15,A
